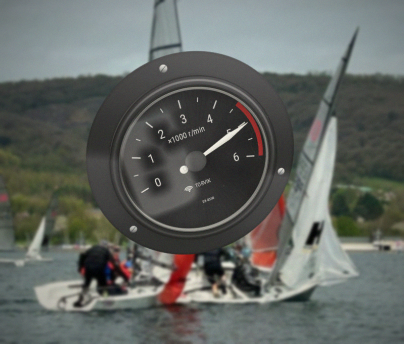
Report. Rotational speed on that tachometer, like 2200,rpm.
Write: 5000,rpm
